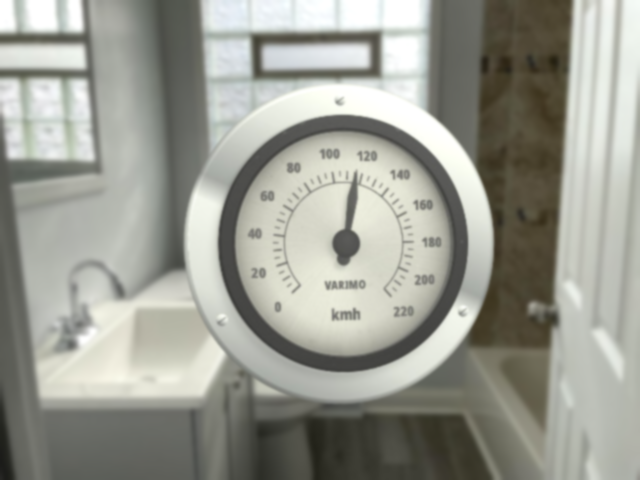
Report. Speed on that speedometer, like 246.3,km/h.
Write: 115,km/h
